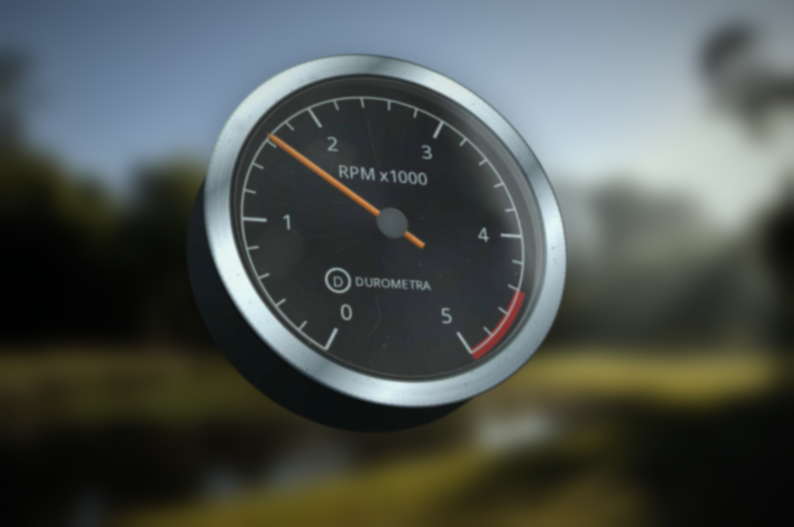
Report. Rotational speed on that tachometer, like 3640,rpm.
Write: 1600,rpm
